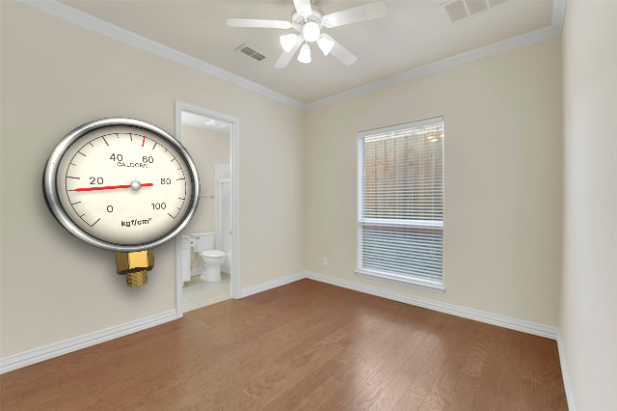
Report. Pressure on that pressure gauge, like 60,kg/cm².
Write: 15,kg/cm²
